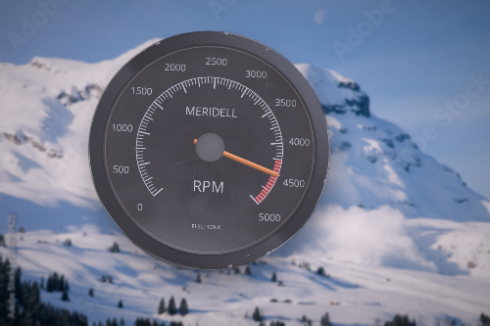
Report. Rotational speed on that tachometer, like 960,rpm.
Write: 4500,rpm
